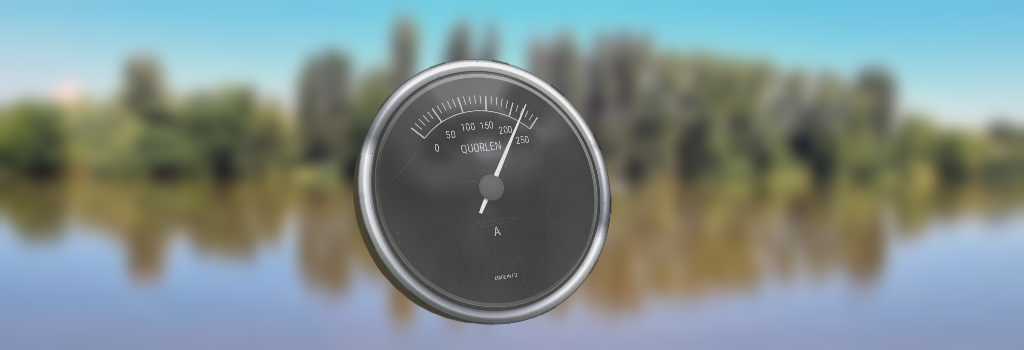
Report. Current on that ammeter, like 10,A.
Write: 220,A
